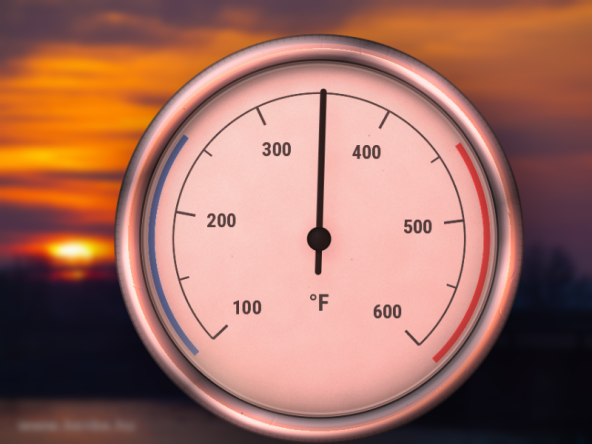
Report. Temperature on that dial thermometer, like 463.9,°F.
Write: 350,°F
